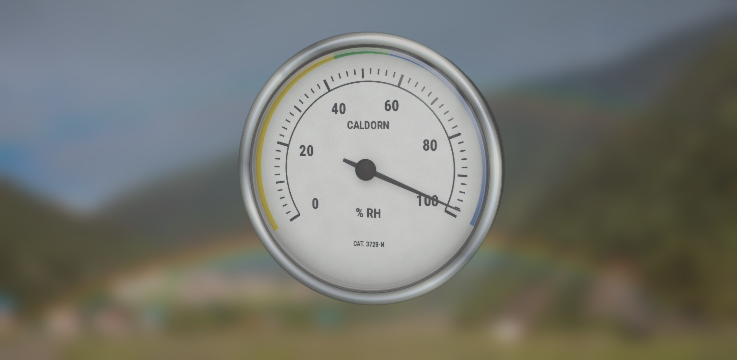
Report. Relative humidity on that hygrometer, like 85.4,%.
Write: 98,%
